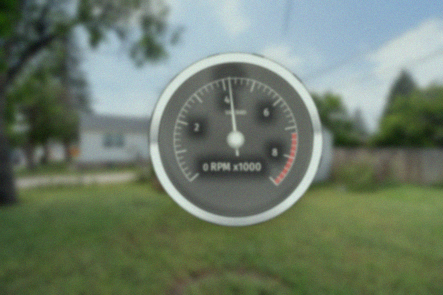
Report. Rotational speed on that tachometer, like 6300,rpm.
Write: 4200,rpm
